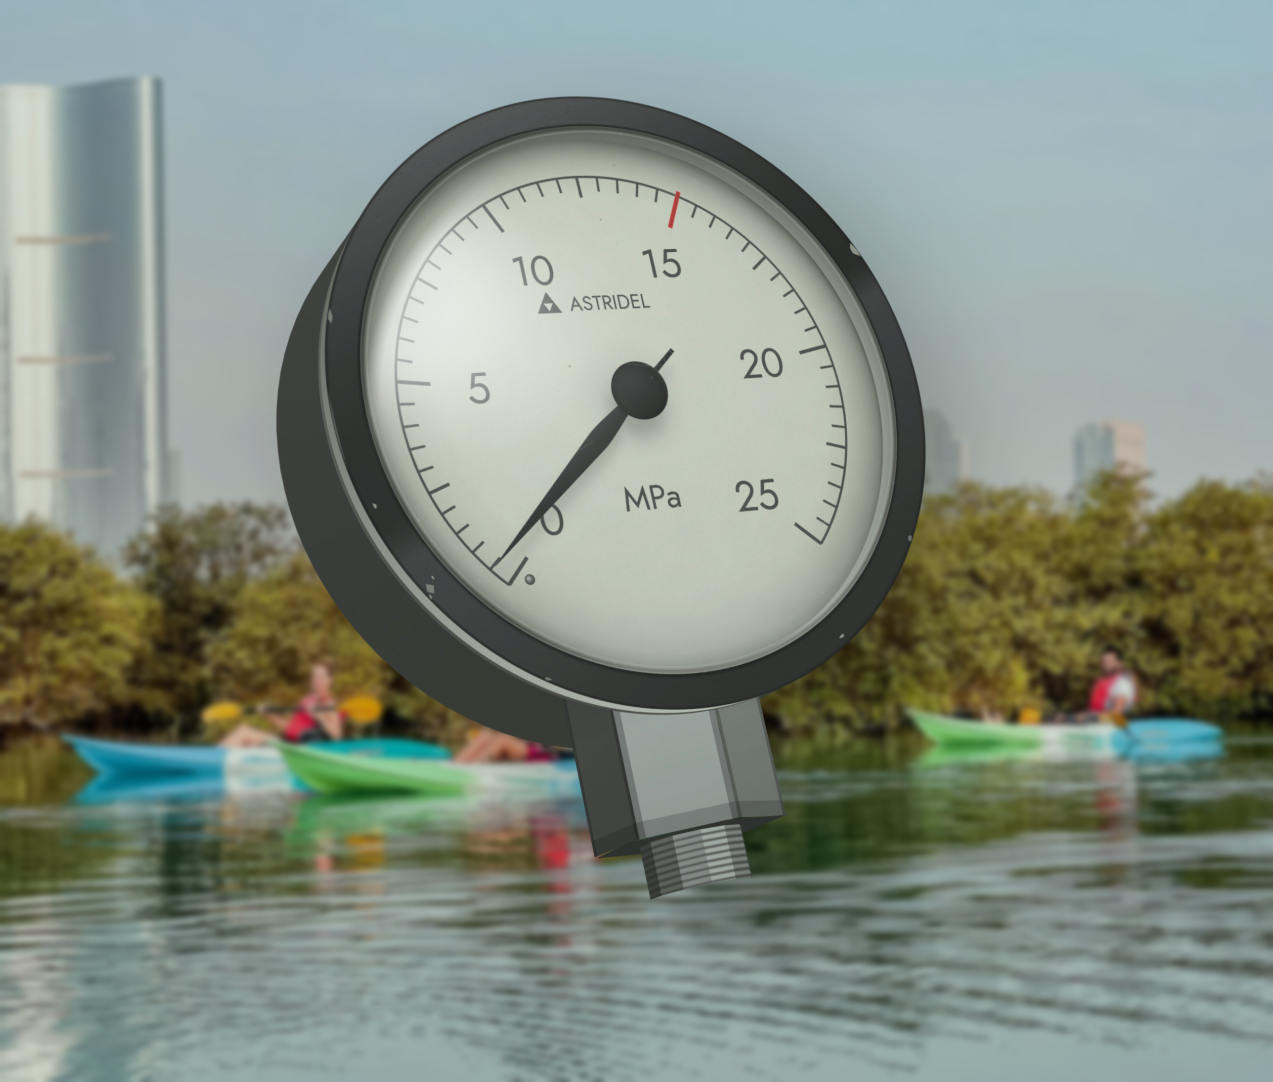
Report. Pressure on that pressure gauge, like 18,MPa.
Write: 0.5,MPa
